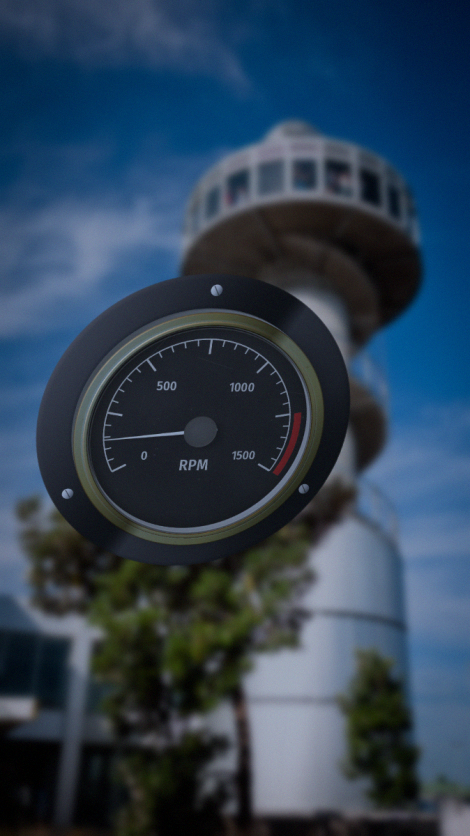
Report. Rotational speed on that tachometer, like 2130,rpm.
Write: 150,rpm
